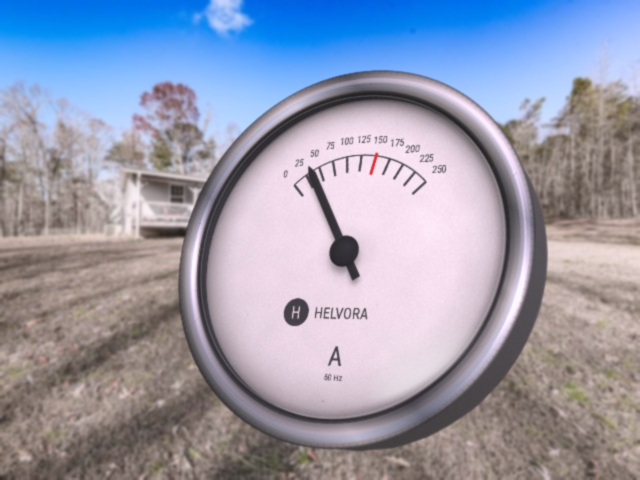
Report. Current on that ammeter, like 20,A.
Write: 37.5,A
